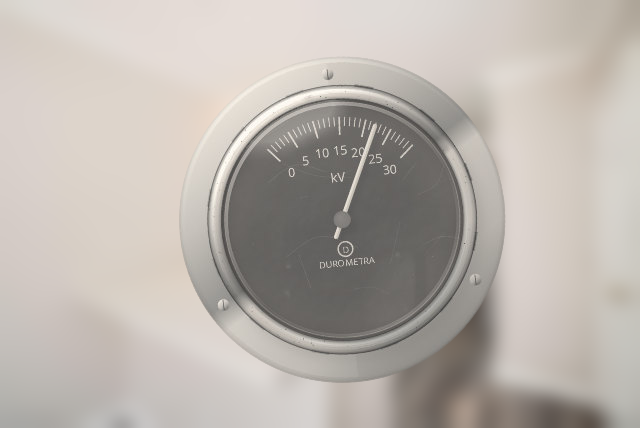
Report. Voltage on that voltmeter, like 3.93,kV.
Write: 22,kV
